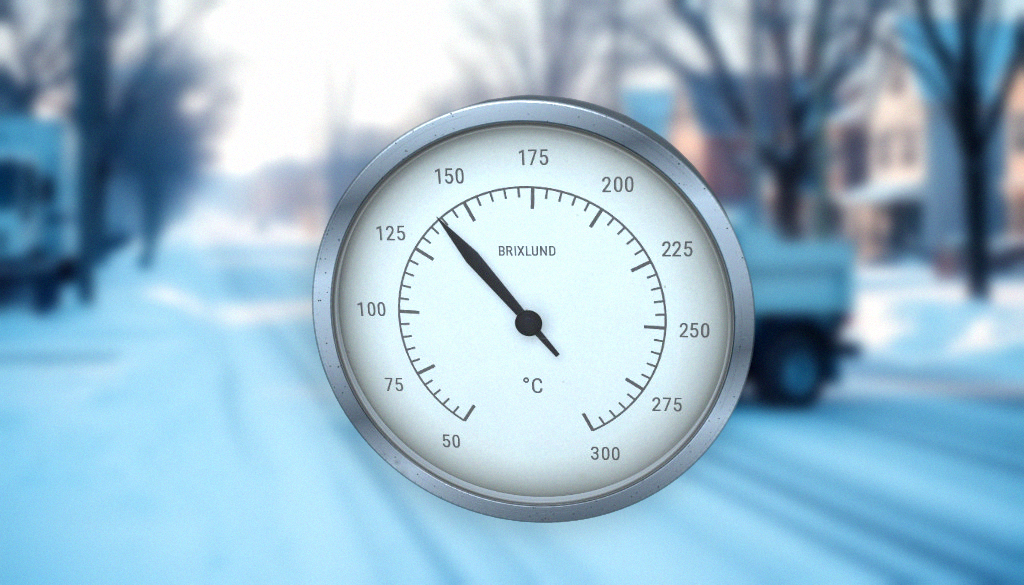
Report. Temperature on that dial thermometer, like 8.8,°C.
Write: 140,°C
